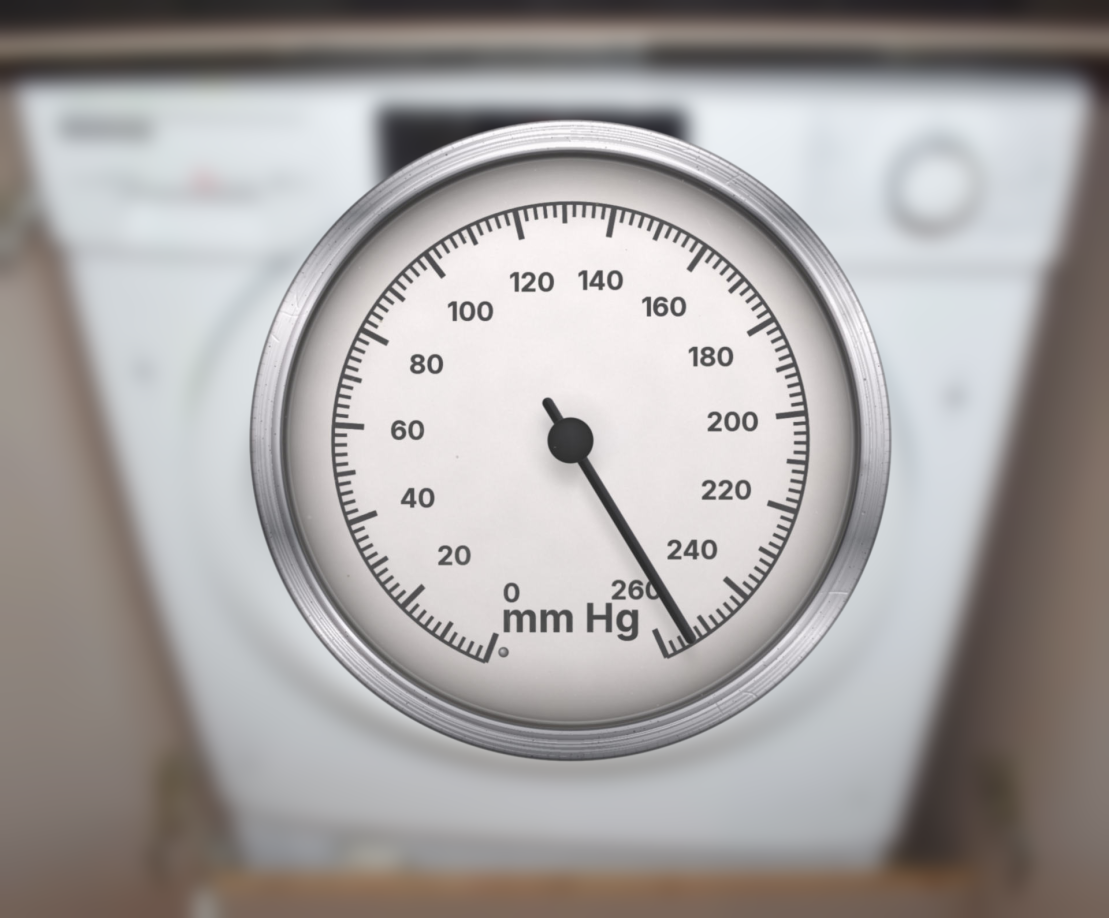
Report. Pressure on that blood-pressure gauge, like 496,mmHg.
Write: 254,mmHg
